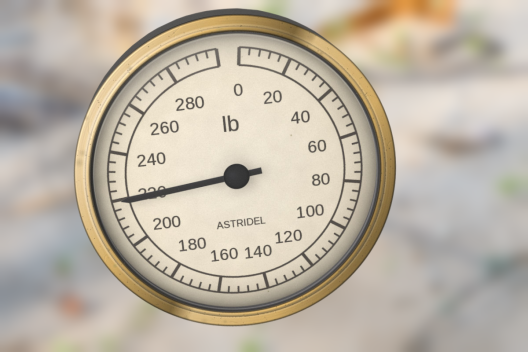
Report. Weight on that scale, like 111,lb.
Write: 220,lb
